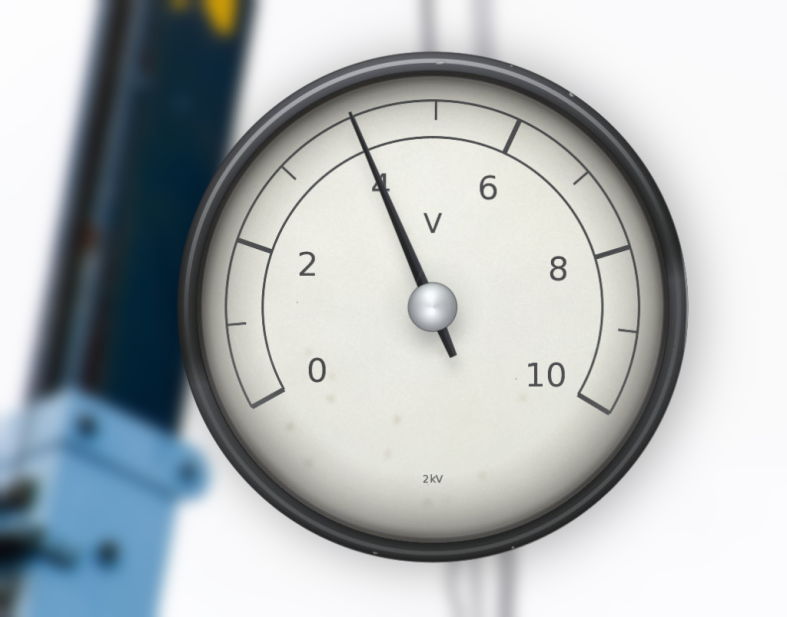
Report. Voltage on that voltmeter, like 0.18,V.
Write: 4,V
